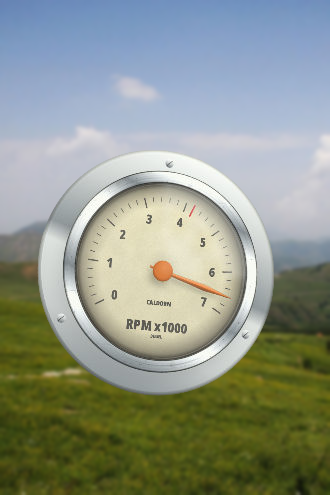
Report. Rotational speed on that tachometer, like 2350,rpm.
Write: 6600,rpm
